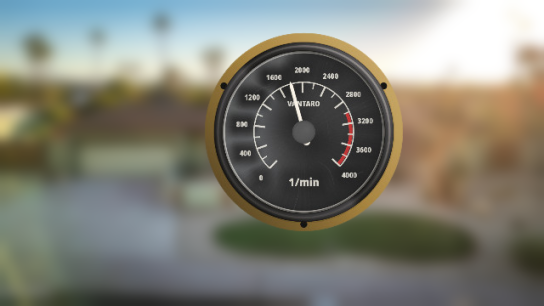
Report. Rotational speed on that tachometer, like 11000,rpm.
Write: 1800,rpm
